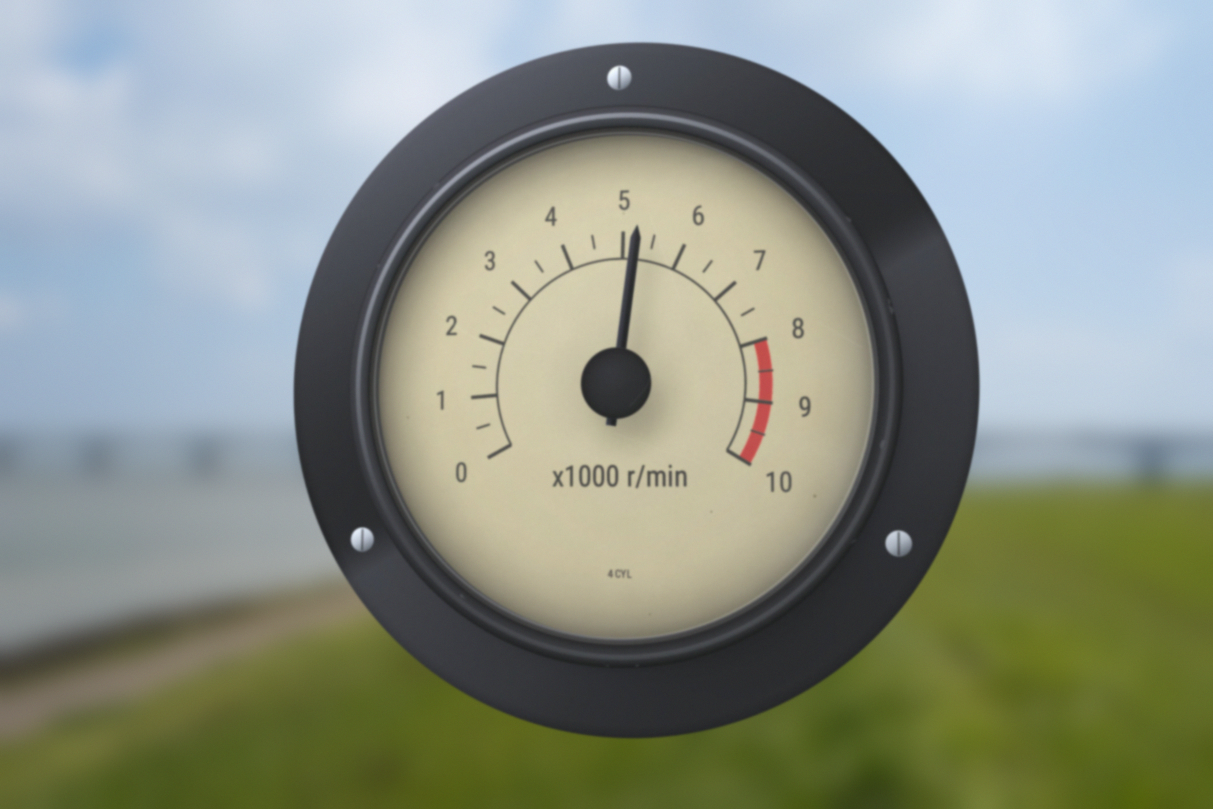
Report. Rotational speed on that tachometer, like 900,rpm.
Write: 5250,rpm
